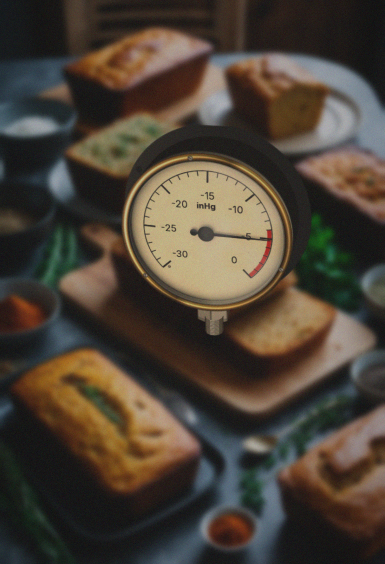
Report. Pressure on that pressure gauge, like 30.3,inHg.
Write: -5,inHg
